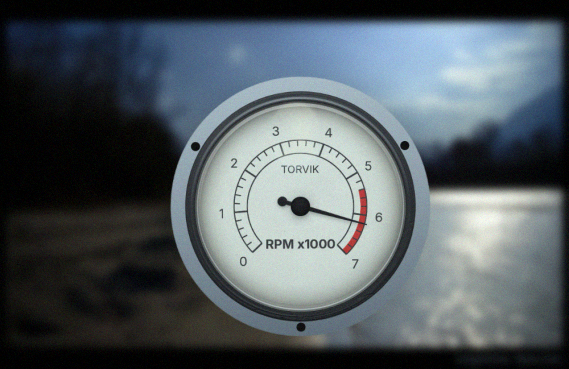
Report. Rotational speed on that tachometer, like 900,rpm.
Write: 6200,rpm
